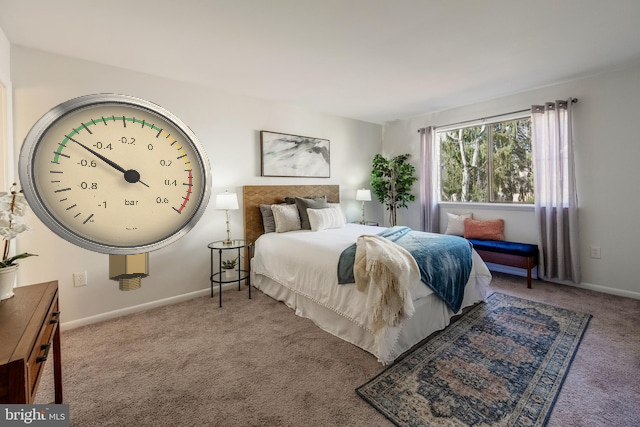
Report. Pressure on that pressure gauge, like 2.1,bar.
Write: -0.5,bar
